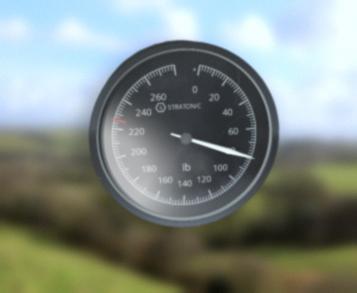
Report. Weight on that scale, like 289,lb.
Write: 80,lb
